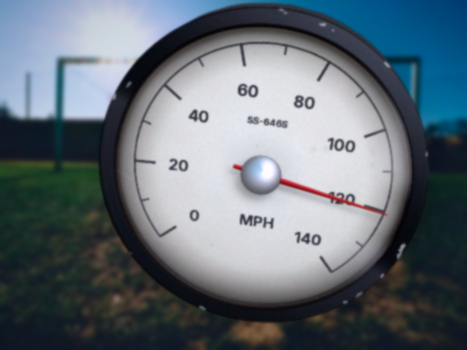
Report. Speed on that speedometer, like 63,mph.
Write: 120,mph
